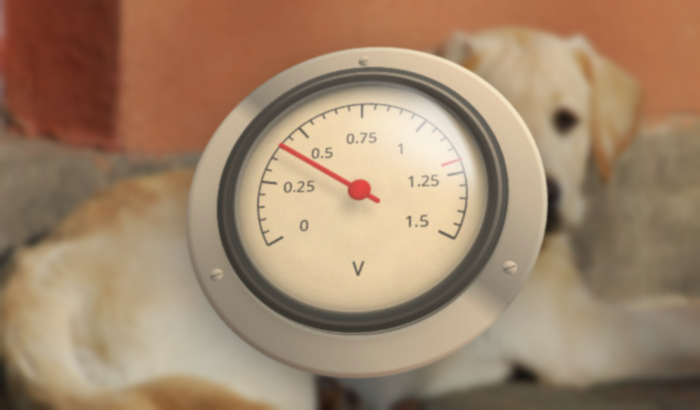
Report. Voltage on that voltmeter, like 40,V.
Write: 0.4,V
